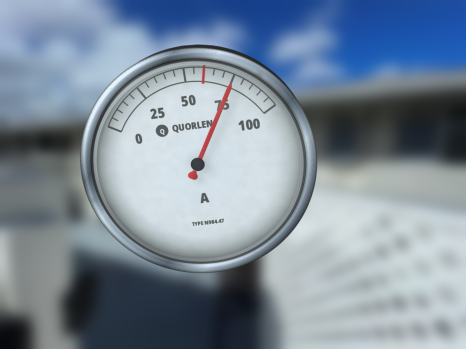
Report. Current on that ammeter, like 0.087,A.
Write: 75,A
